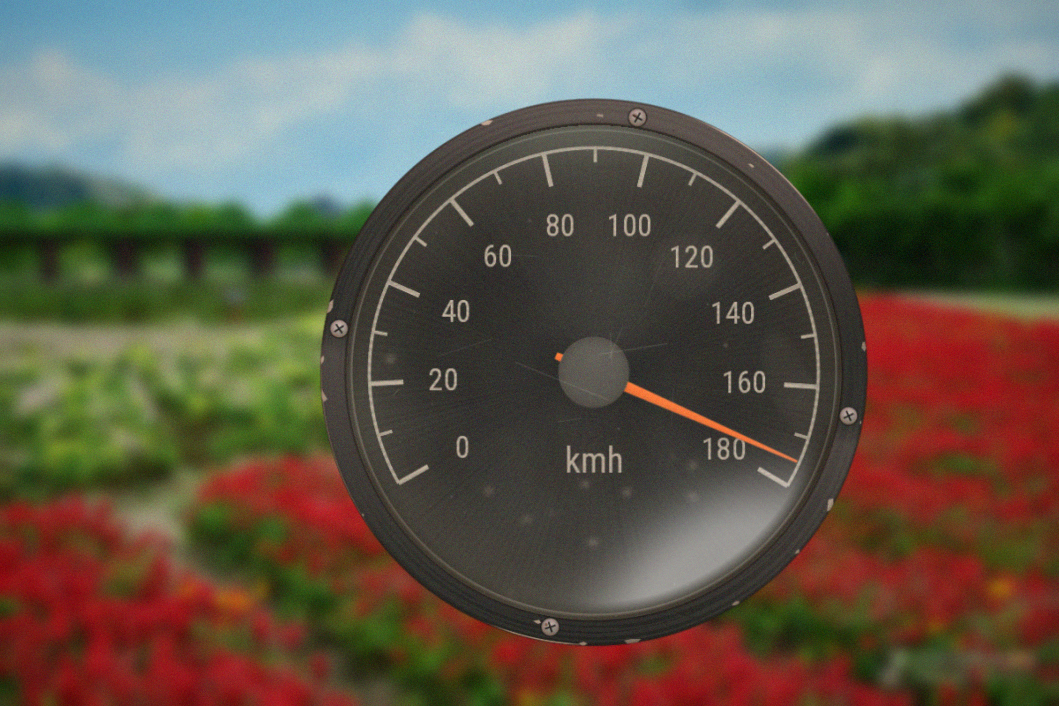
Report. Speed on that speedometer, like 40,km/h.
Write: 175,km/h
